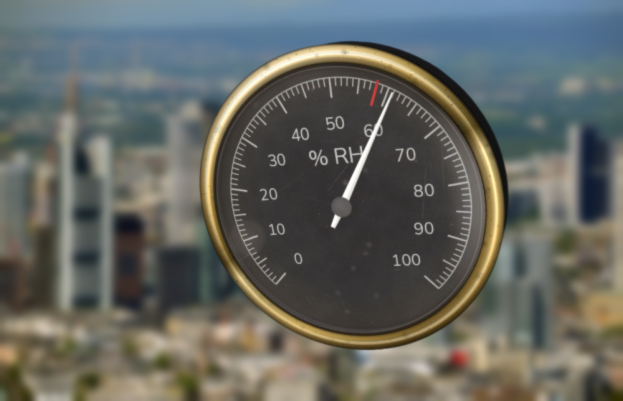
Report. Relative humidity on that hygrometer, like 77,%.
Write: 61,%
